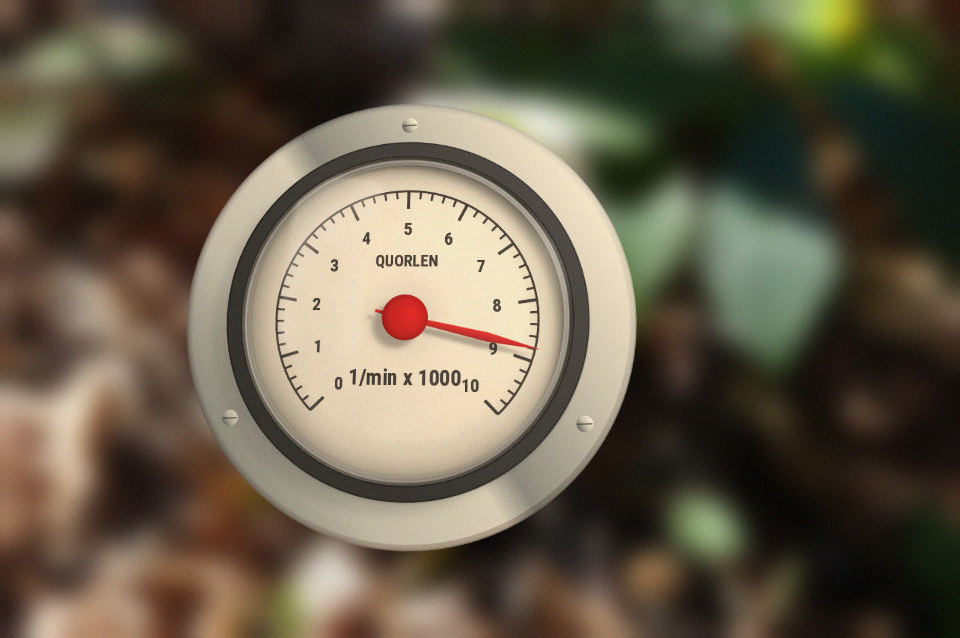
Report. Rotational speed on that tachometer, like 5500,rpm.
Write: 8800,rpm
